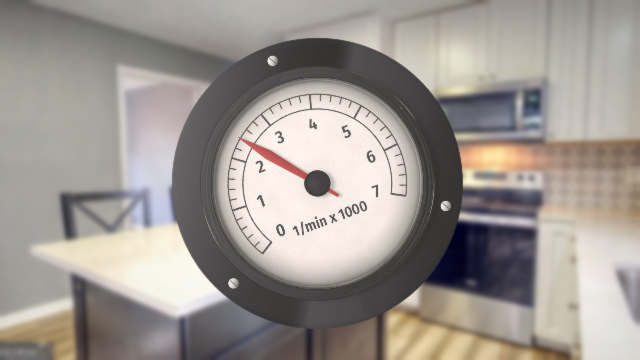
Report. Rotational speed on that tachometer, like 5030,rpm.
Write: 2400,rpm
